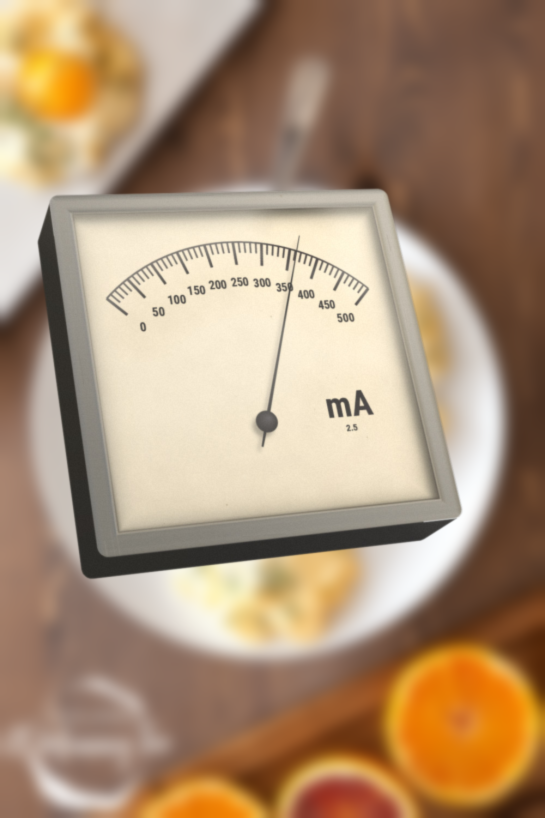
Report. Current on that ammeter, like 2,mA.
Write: 360,mA
